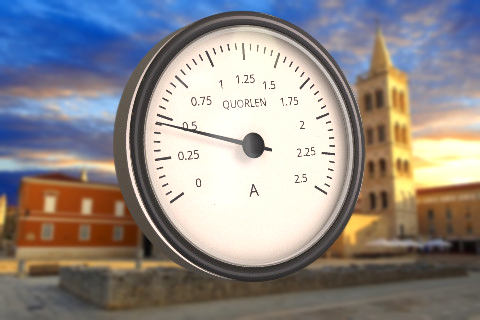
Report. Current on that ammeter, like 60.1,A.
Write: 0.45,A
